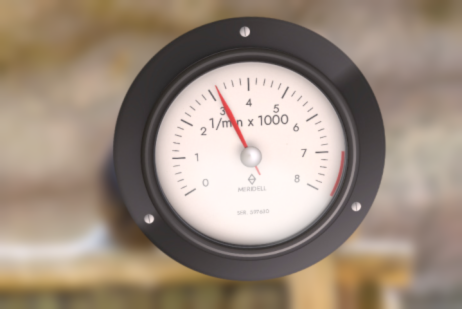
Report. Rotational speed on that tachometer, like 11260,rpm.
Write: 3200,rpm
